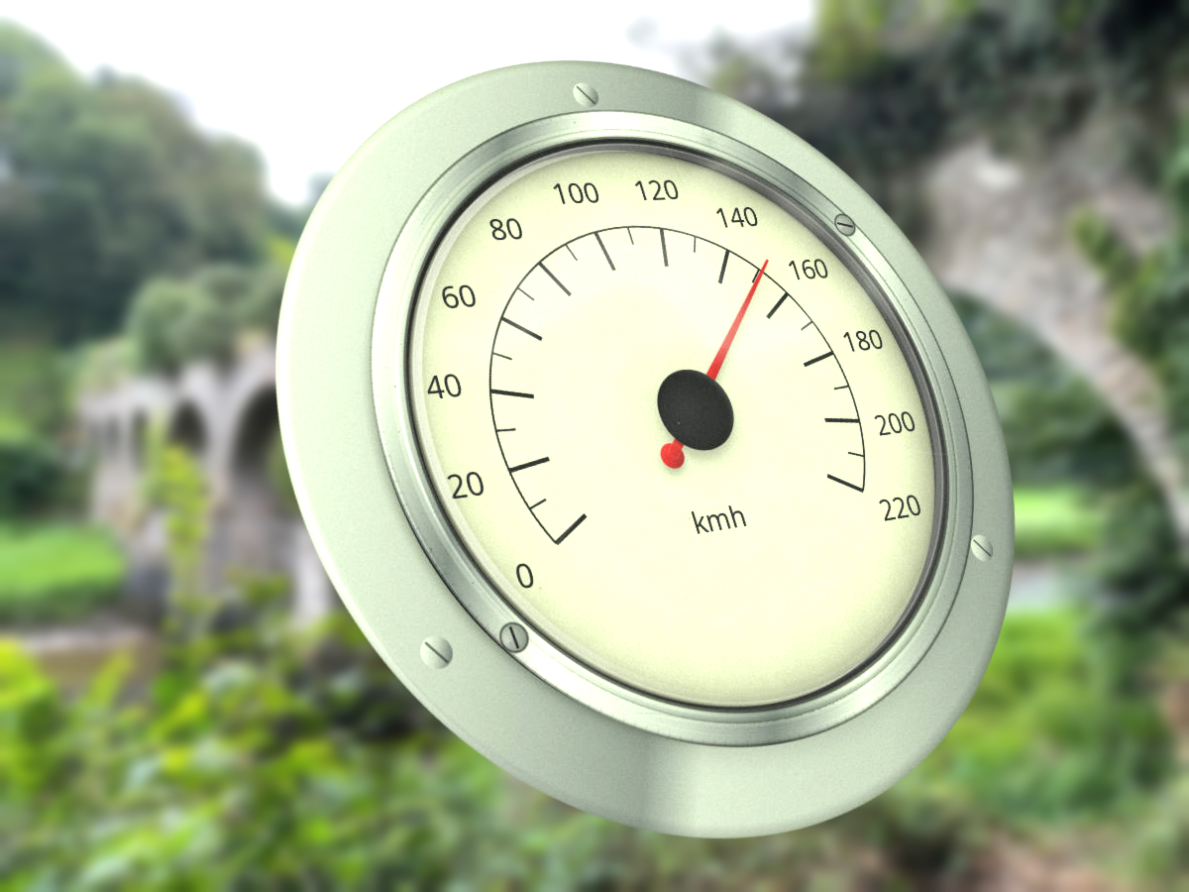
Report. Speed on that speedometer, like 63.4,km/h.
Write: 150,km/h
